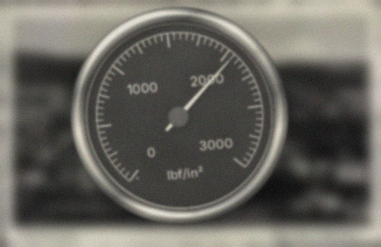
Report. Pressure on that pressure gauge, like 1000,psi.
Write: 2050,psi
